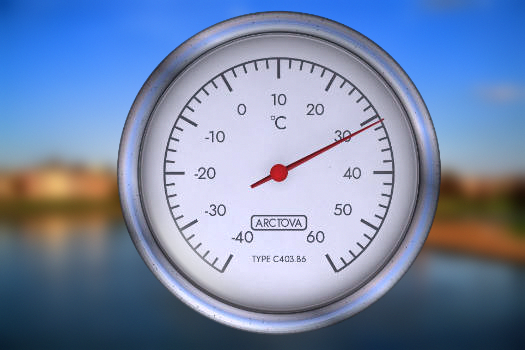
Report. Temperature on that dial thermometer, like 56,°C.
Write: 31,°C
